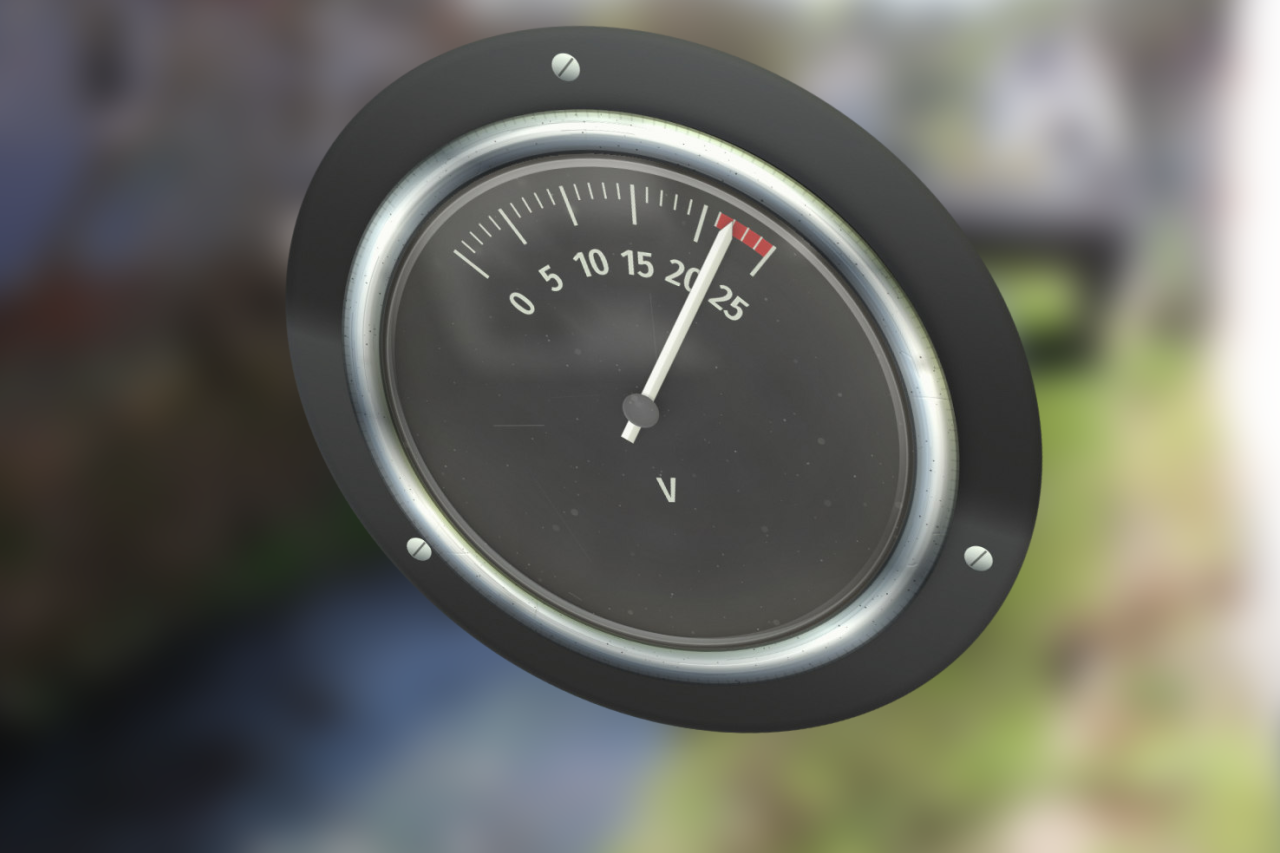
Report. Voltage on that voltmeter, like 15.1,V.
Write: 22,V
